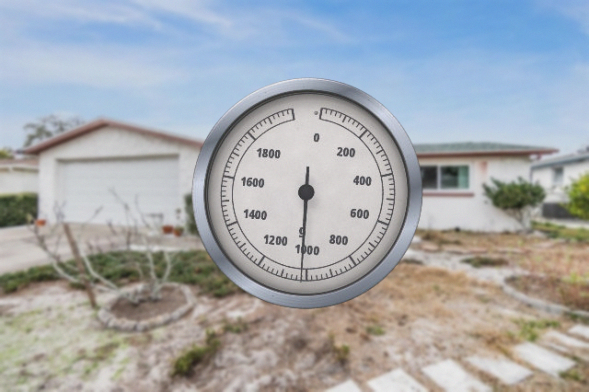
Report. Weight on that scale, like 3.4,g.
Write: 1020,g
